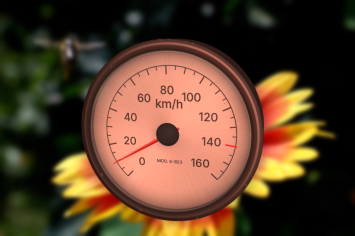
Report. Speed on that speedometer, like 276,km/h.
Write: 10,km/h
